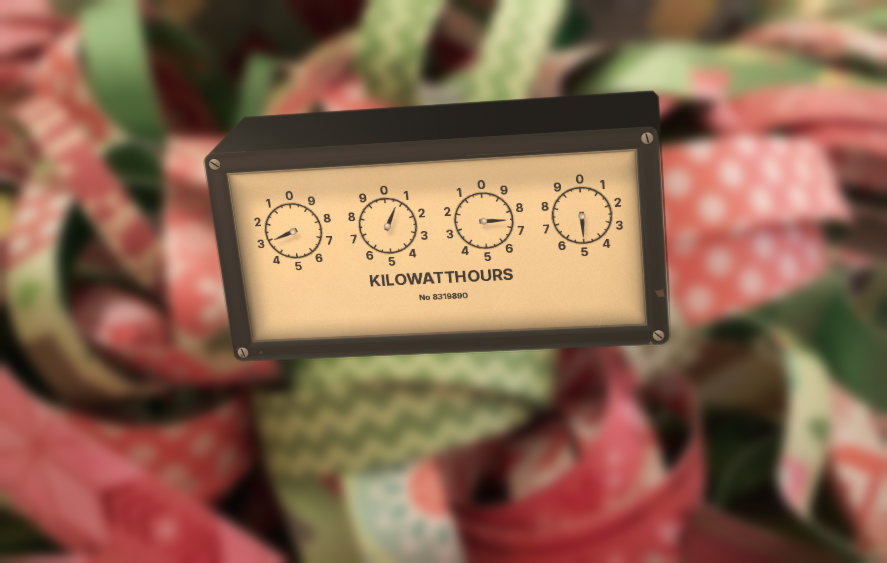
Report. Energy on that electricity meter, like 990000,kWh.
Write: 3075,kWh
